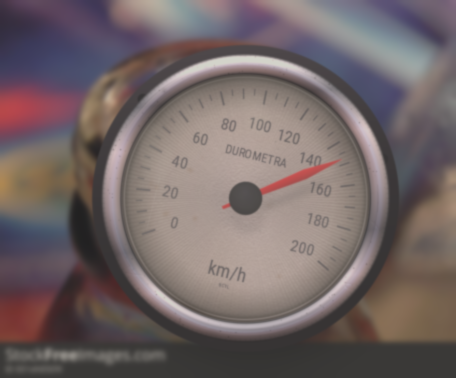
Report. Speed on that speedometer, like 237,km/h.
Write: 147.5,km/h
